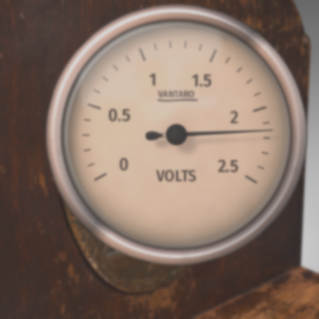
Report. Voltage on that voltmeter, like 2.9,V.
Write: 2.15,V
